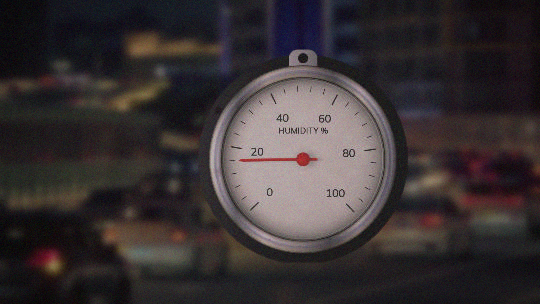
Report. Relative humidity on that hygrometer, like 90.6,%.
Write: 16,%
